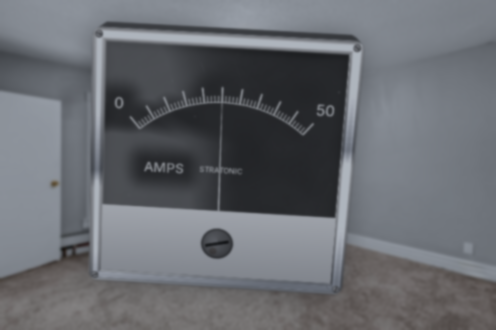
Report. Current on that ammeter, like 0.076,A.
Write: 25,A
